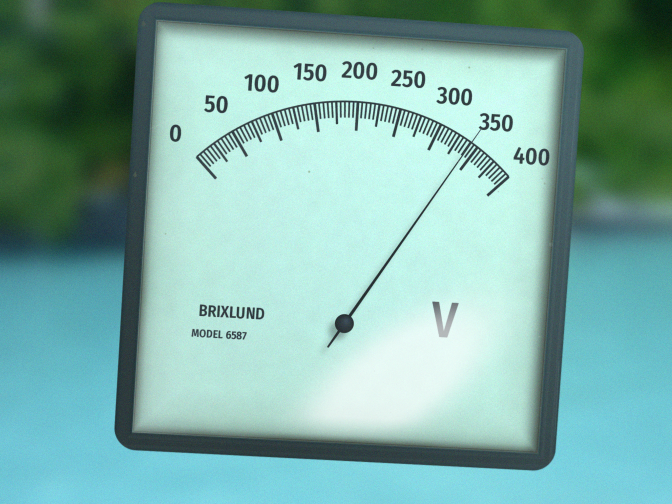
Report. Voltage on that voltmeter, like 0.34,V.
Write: 340,V
